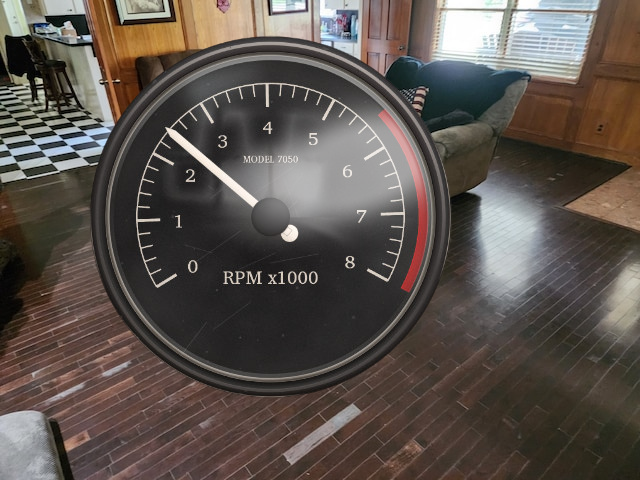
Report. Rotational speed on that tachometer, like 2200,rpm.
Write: 2400,rpm
